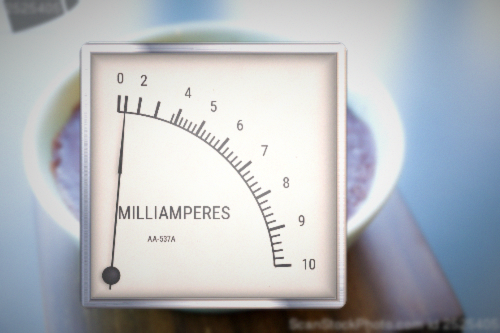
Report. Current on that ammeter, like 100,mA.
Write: 1,mA
